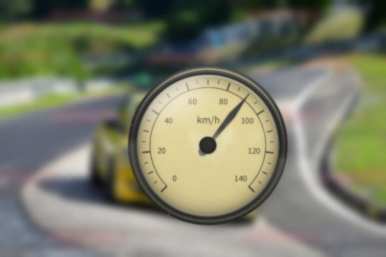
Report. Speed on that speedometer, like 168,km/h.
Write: 90,km/h
